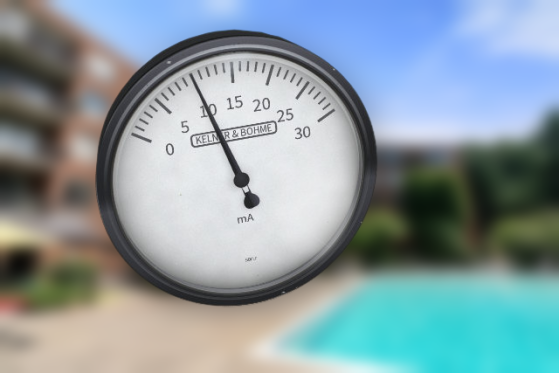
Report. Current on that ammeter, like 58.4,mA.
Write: 10,mA
